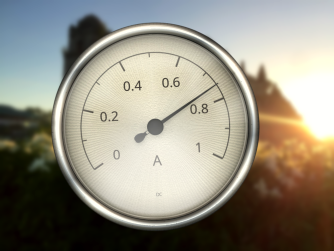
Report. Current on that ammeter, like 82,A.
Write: 0.75,A
